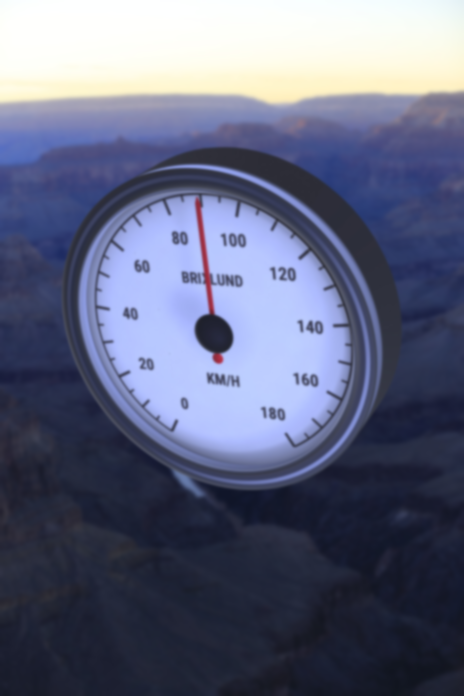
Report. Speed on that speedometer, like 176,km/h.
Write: 90,km/h
